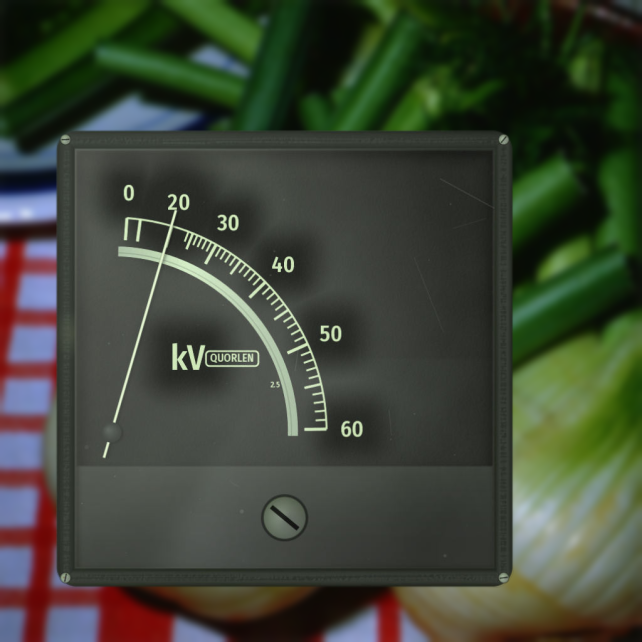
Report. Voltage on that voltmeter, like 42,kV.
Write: 20,kV
